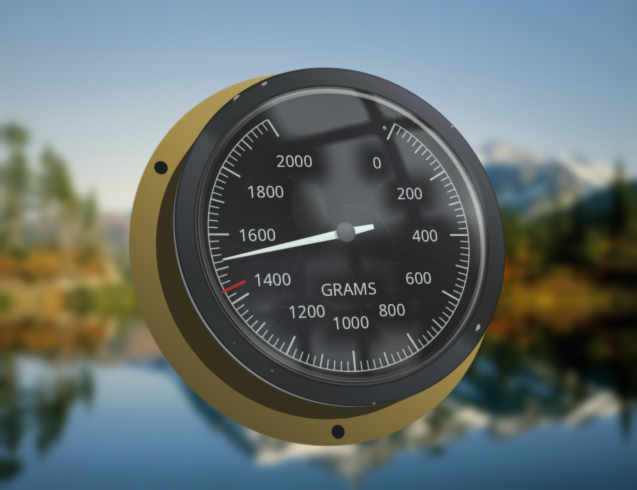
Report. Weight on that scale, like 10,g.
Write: 1520,g
